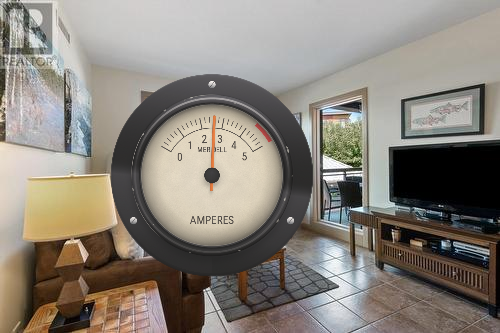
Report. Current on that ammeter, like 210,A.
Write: 2.6,A
